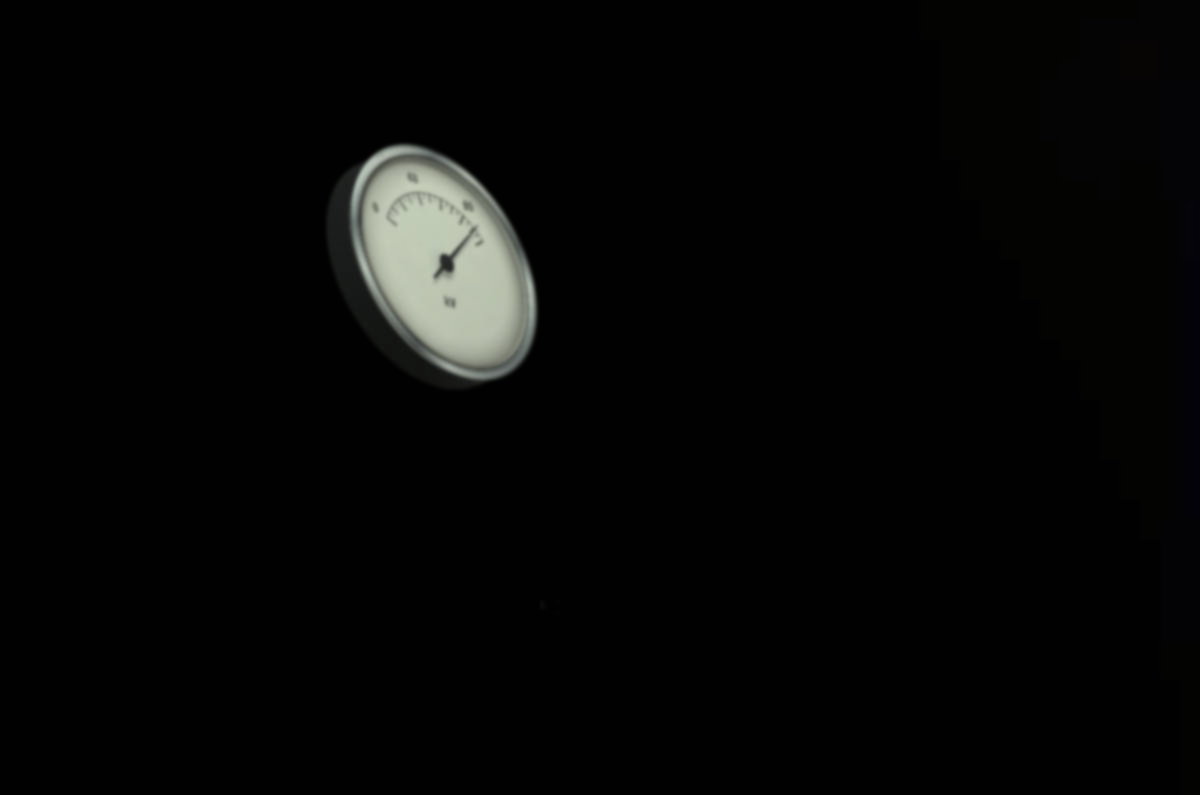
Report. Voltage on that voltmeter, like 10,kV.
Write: 90,kV
